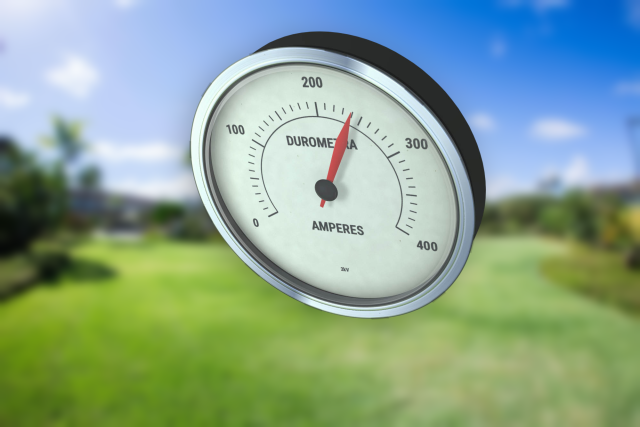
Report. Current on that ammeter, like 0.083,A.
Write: 240,A
